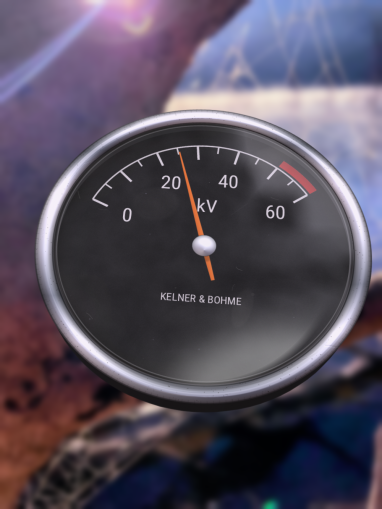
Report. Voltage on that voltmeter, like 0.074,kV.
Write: 25,kV
